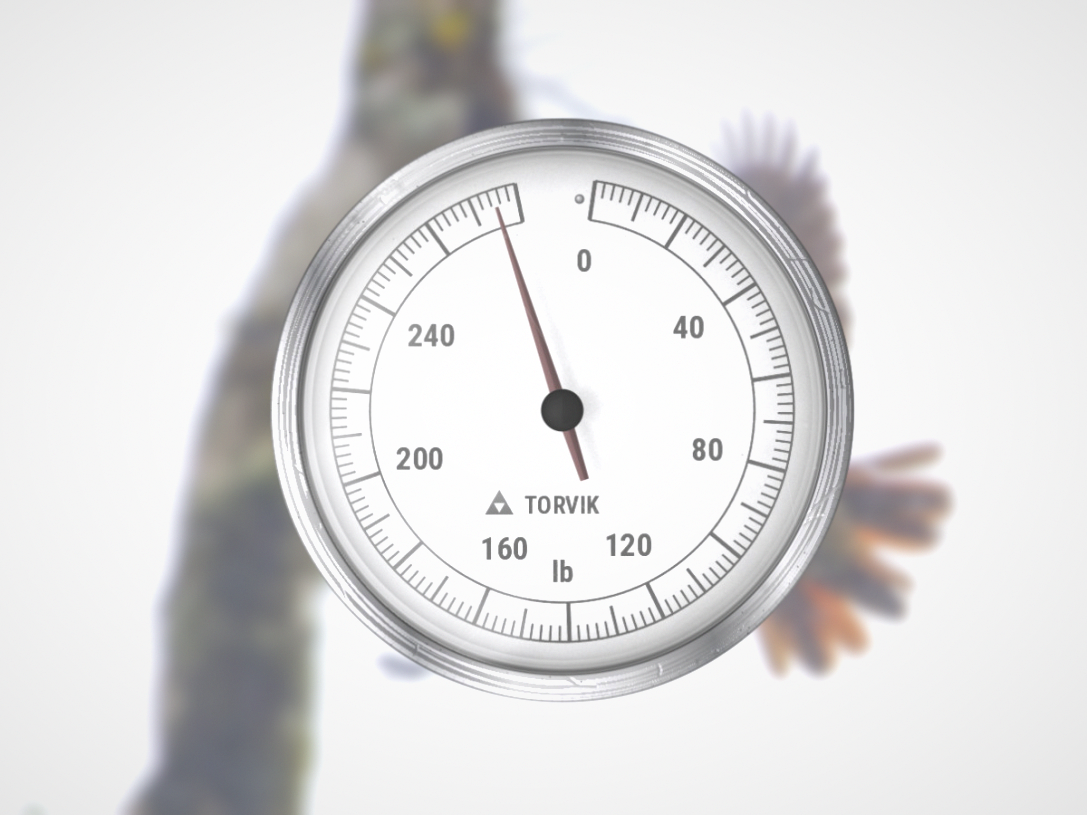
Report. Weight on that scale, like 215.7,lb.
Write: 275,lb
